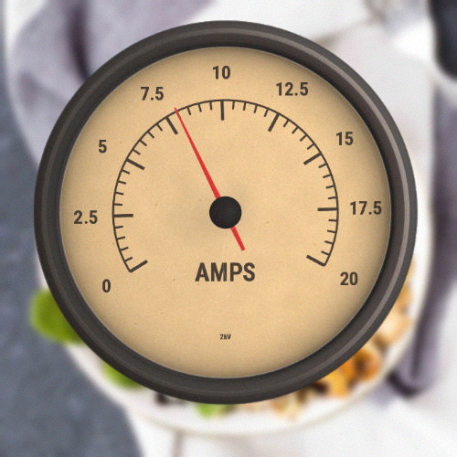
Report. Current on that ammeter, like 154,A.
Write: 8,A
